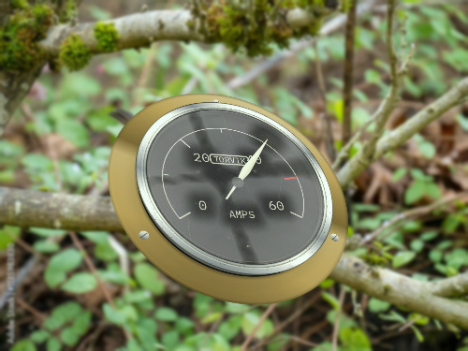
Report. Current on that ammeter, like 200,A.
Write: 40,A
